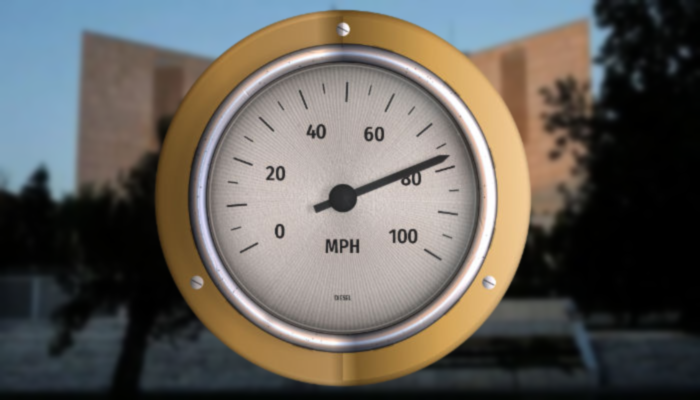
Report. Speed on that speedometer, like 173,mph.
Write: 77.5,mph
